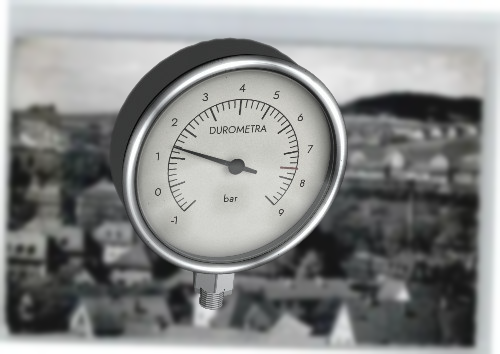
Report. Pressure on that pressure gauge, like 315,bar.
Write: 1.4,bar
